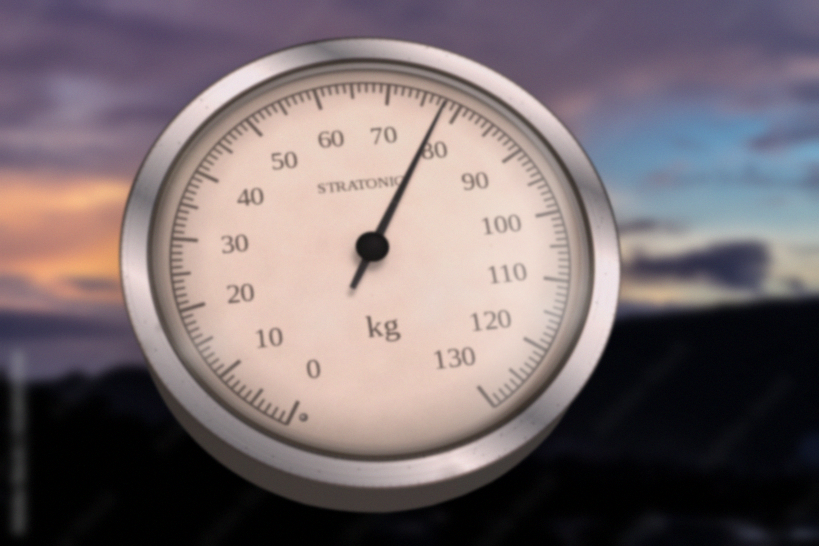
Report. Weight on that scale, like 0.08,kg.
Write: 78,kg
